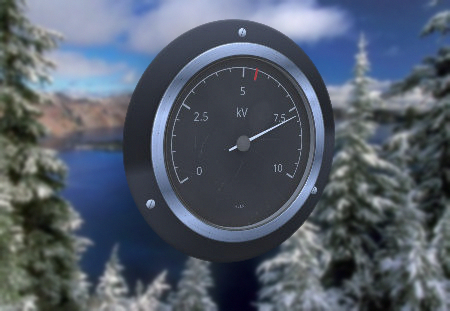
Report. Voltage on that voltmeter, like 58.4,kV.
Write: 7.75,kV
